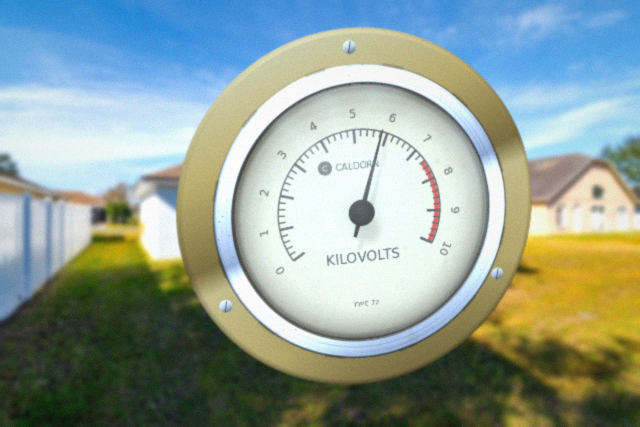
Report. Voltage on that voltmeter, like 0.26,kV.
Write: 5.8,kV
